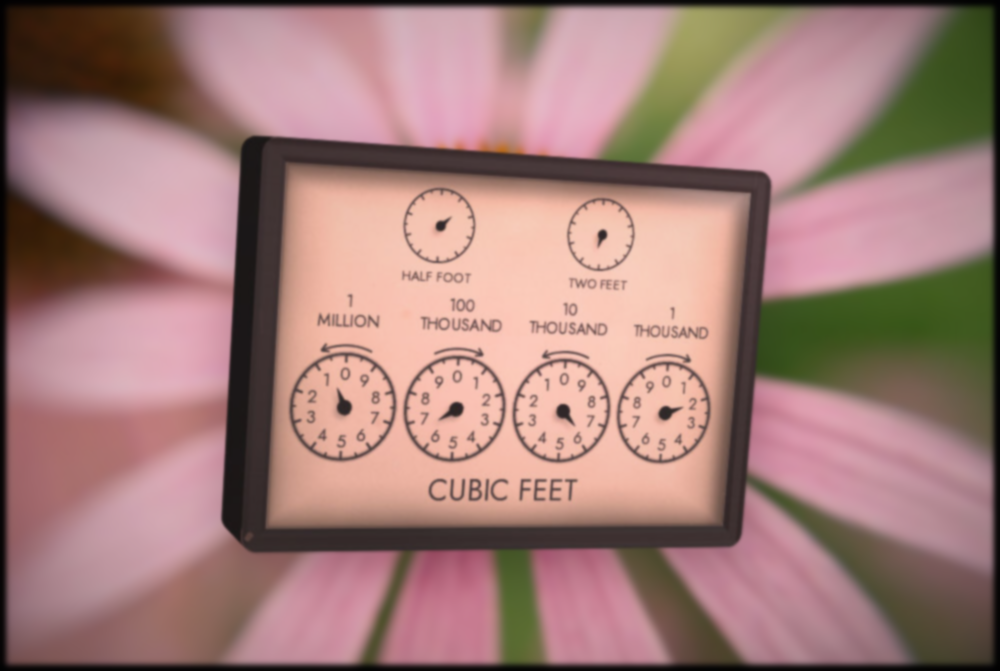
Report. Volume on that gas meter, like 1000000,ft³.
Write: 66200,ft³
